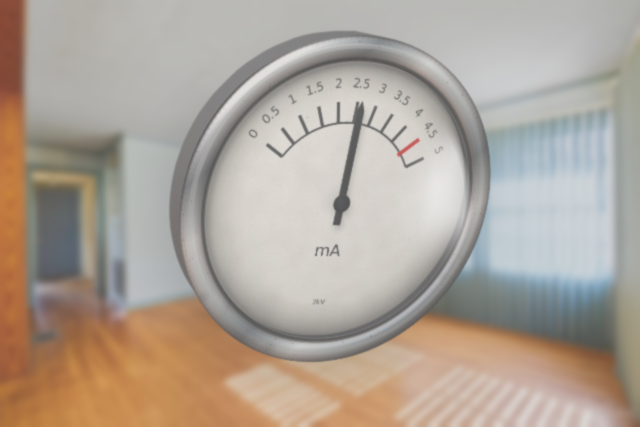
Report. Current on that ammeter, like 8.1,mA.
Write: 2.5,mA
